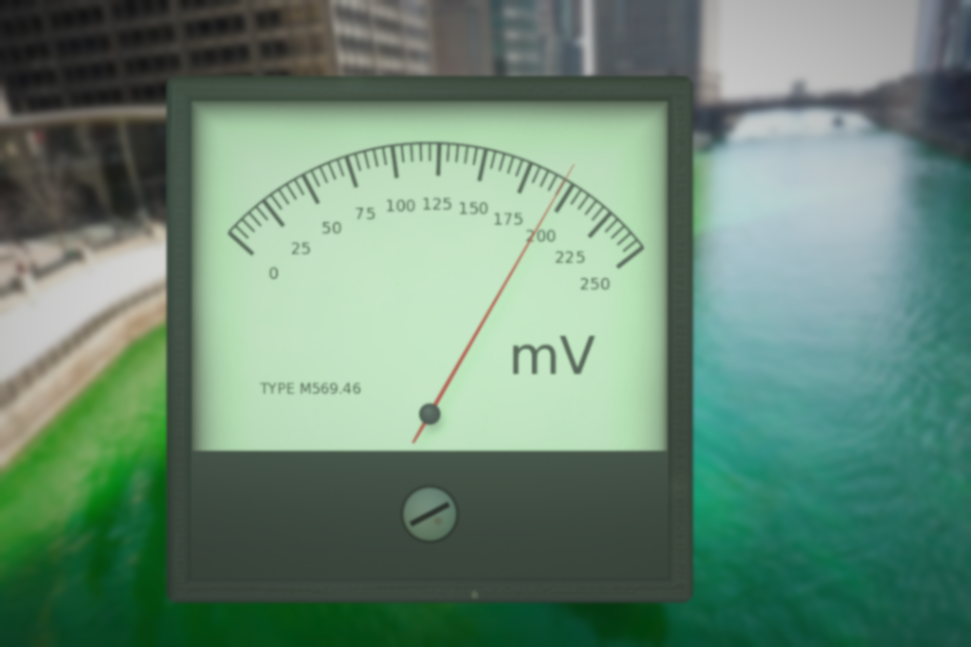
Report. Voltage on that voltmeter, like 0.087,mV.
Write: 195,mV
